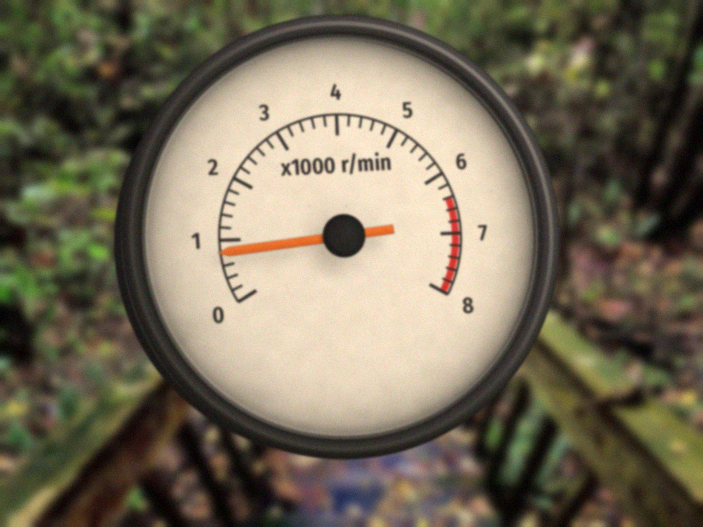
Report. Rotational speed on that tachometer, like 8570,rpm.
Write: 800,rpm
